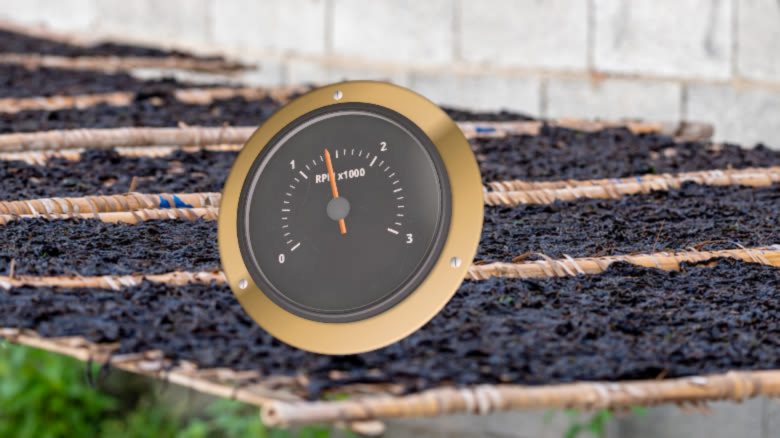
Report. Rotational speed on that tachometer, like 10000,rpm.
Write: 1400,rpm
